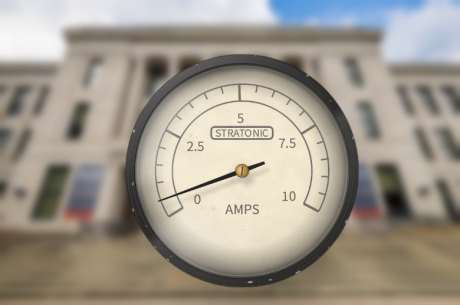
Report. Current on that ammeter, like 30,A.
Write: 0.5,A
